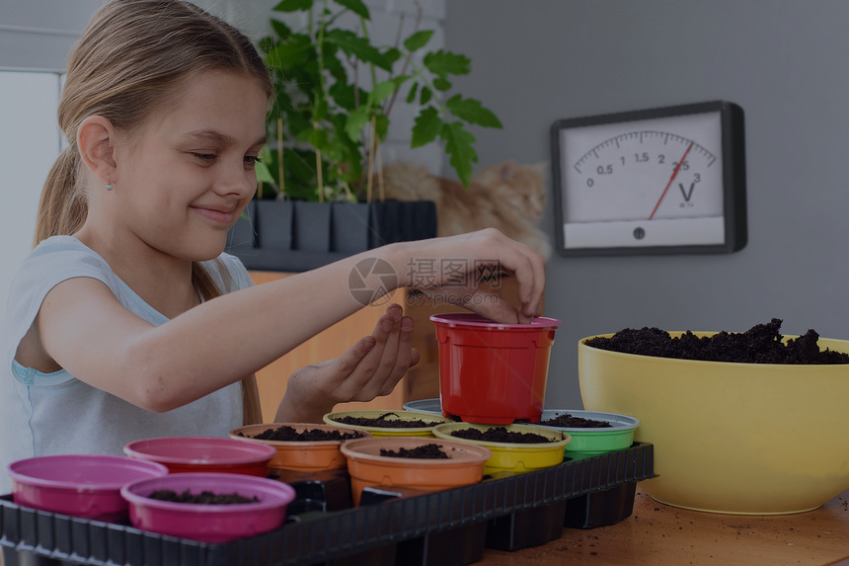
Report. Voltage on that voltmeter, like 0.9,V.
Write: 2.5,V
